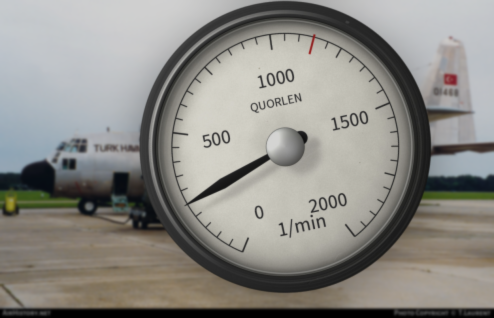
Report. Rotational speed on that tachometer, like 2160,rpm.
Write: 250,rpm
